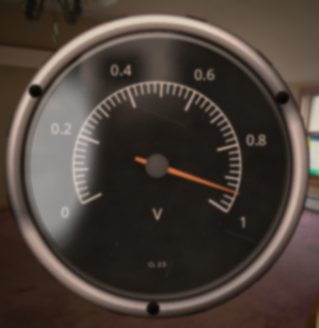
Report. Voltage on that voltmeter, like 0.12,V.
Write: 0.94,V
